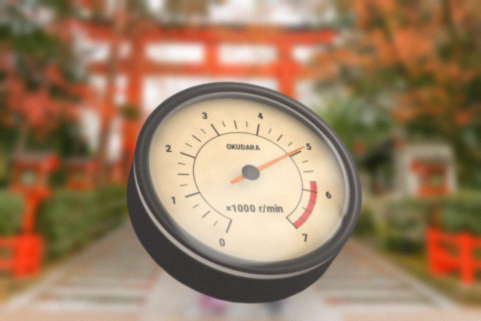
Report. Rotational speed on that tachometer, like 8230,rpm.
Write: 5000,rpm
